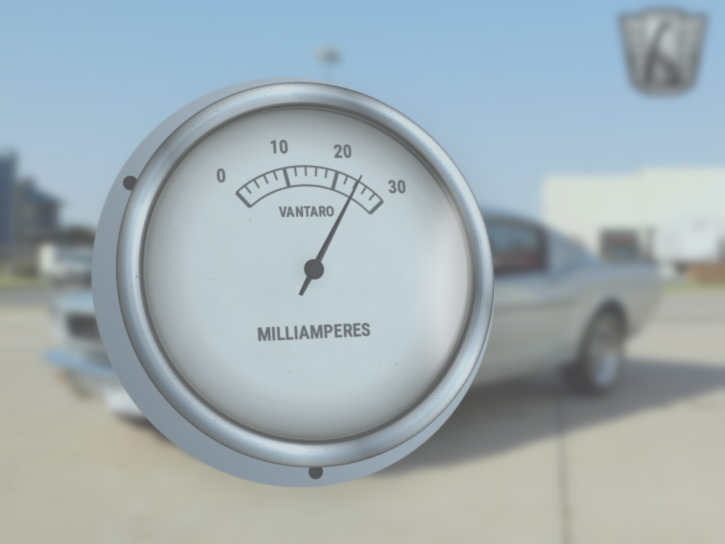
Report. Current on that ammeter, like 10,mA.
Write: 24,mA
